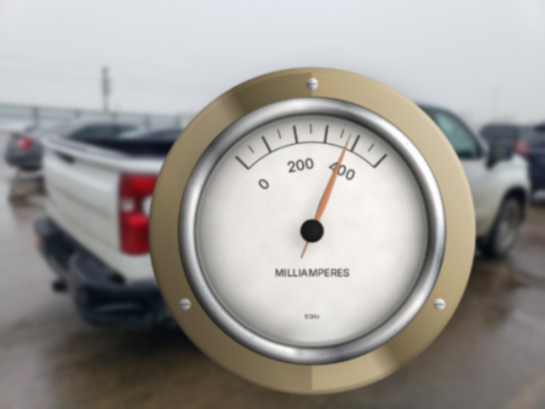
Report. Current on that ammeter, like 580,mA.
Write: 375,mA
